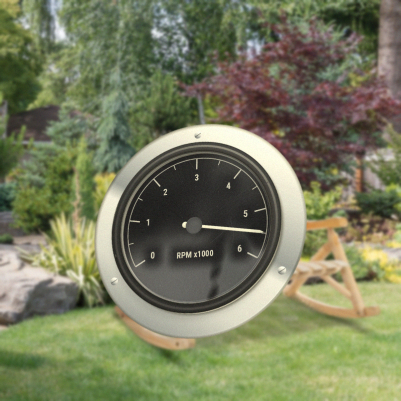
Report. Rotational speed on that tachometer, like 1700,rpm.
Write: 5500,rpm
